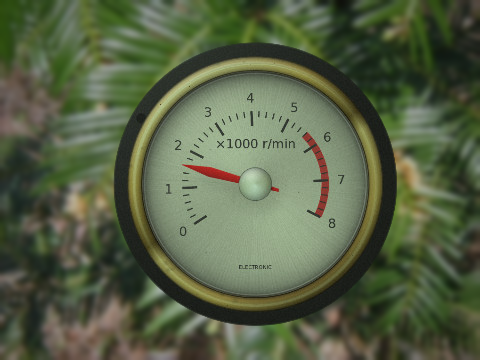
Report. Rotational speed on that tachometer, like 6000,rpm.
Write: 1600,rpm
